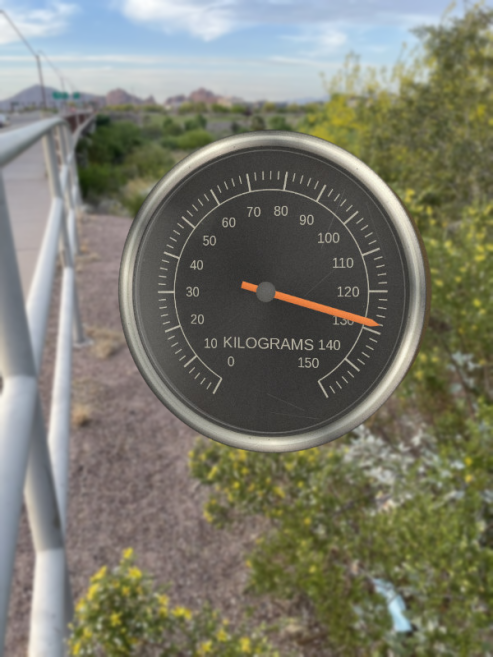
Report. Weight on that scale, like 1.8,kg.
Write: 128,kg
